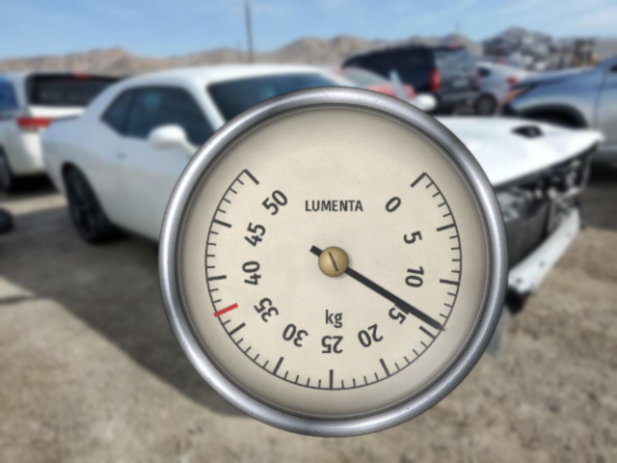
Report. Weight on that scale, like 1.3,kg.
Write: 14,kg
